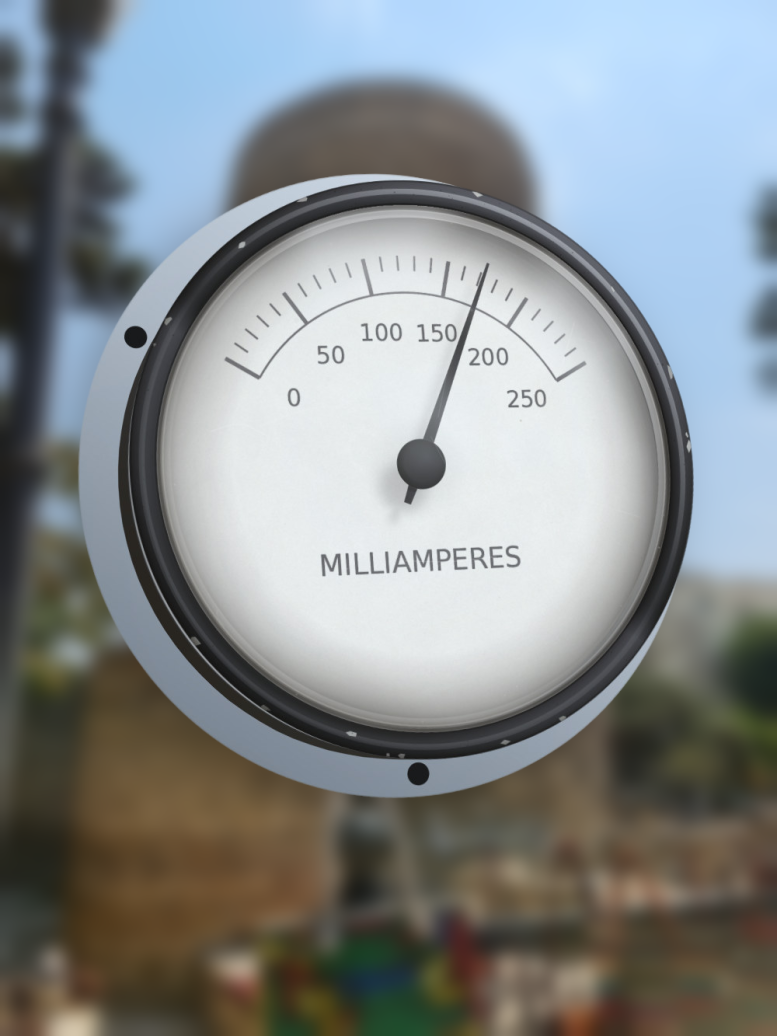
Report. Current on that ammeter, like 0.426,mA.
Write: 170,mA
